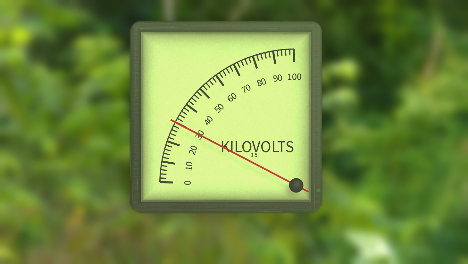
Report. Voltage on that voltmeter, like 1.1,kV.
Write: 30,kV
